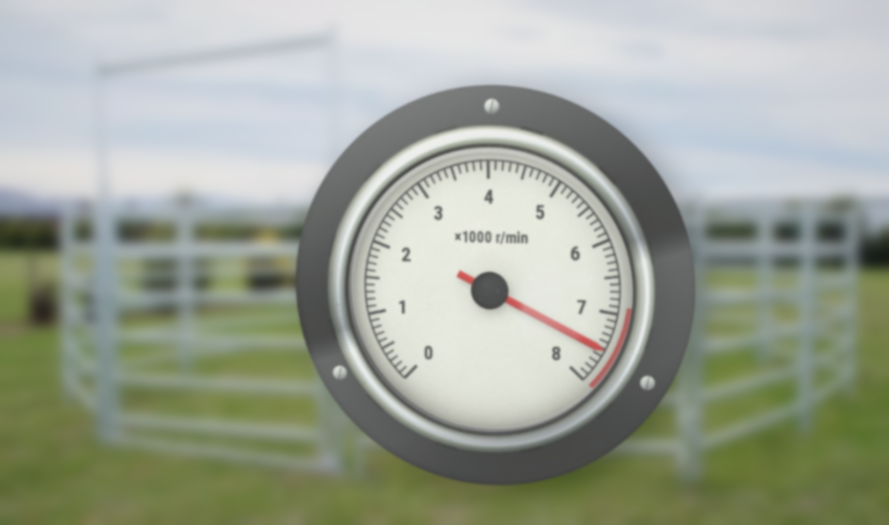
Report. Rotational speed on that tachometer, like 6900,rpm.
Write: 7500,rpm
